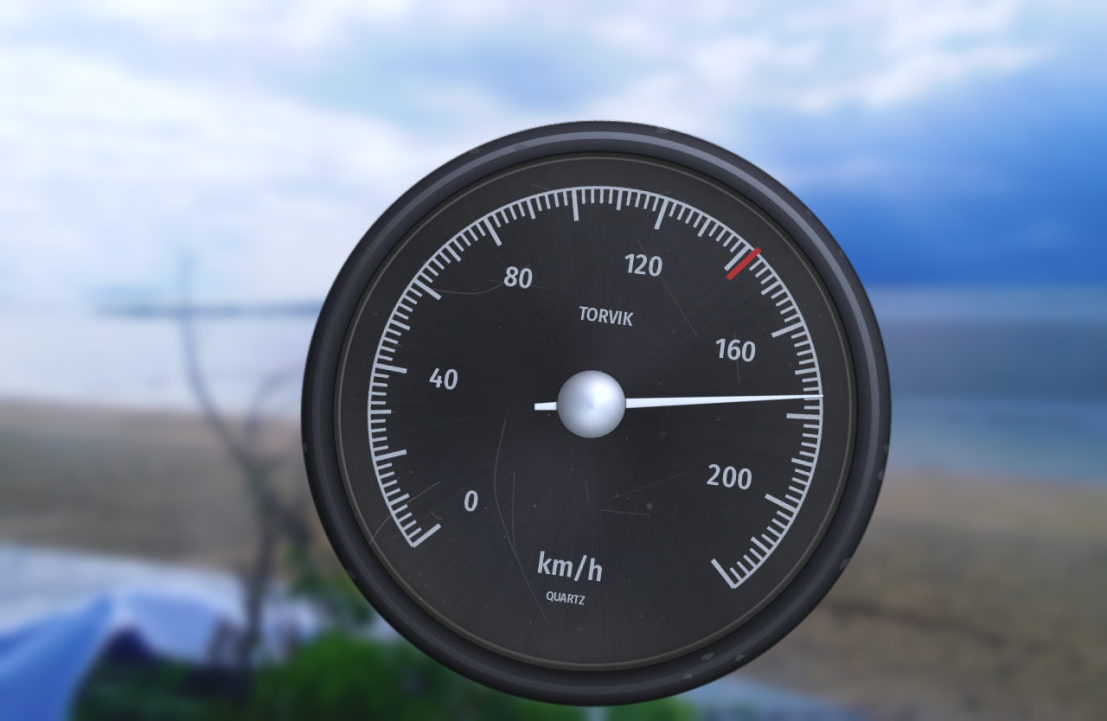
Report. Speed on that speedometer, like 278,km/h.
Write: 176,km/h
